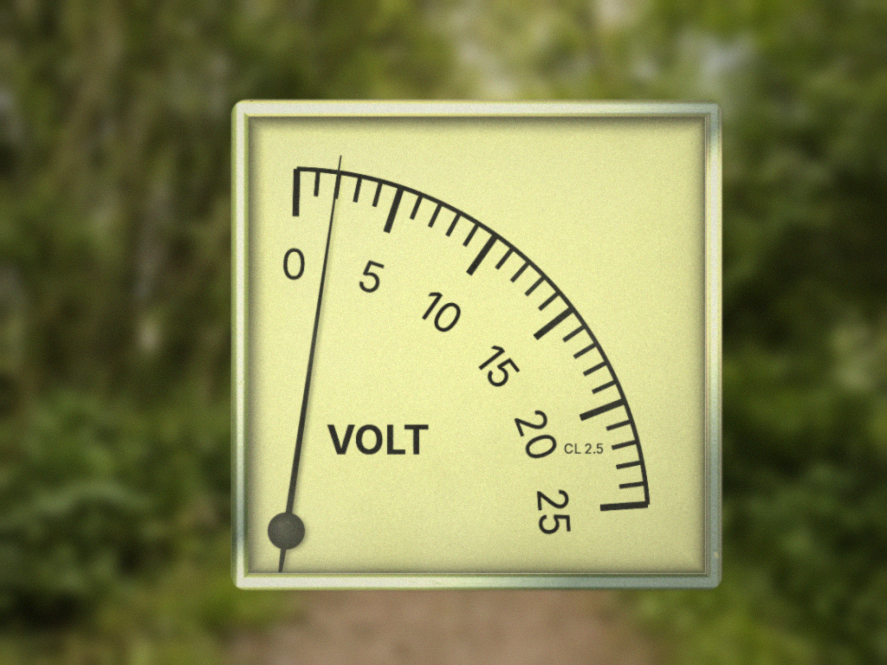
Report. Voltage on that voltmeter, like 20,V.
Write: 2,V
